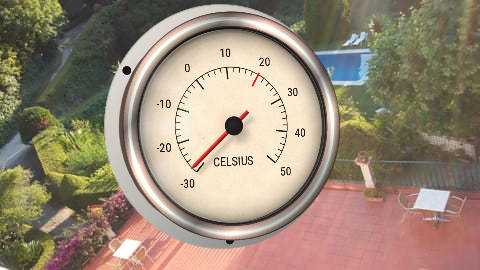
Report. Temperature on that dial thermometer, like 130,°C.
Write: -28,°C
